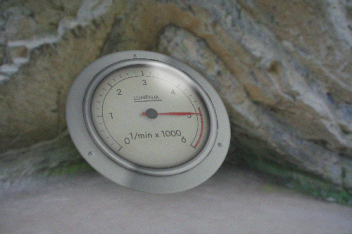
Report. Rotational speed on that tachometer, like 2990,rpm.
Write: 5000,rpm
